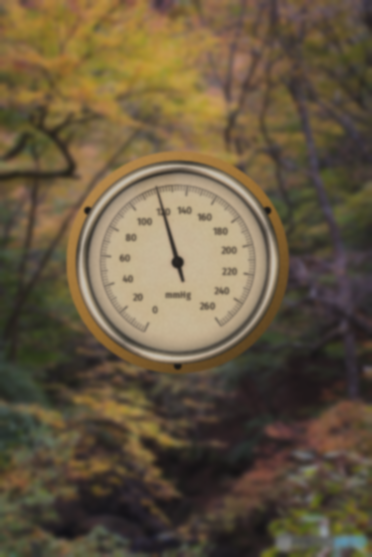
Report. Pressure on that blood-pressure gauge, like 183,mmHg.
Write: 120,mmHg
